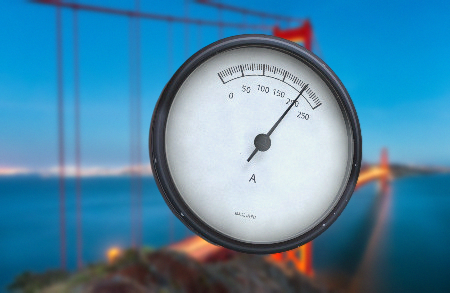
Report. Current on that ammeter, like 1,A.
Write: 200,A
